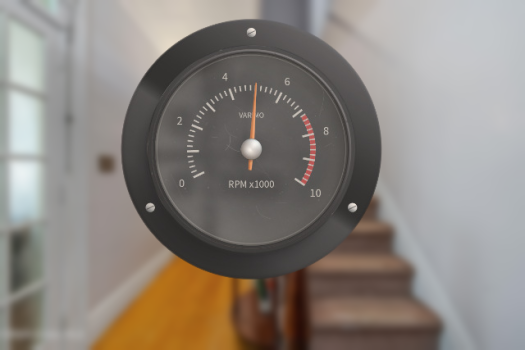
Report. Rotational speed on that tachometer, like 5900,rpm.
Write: 5000,rpm
